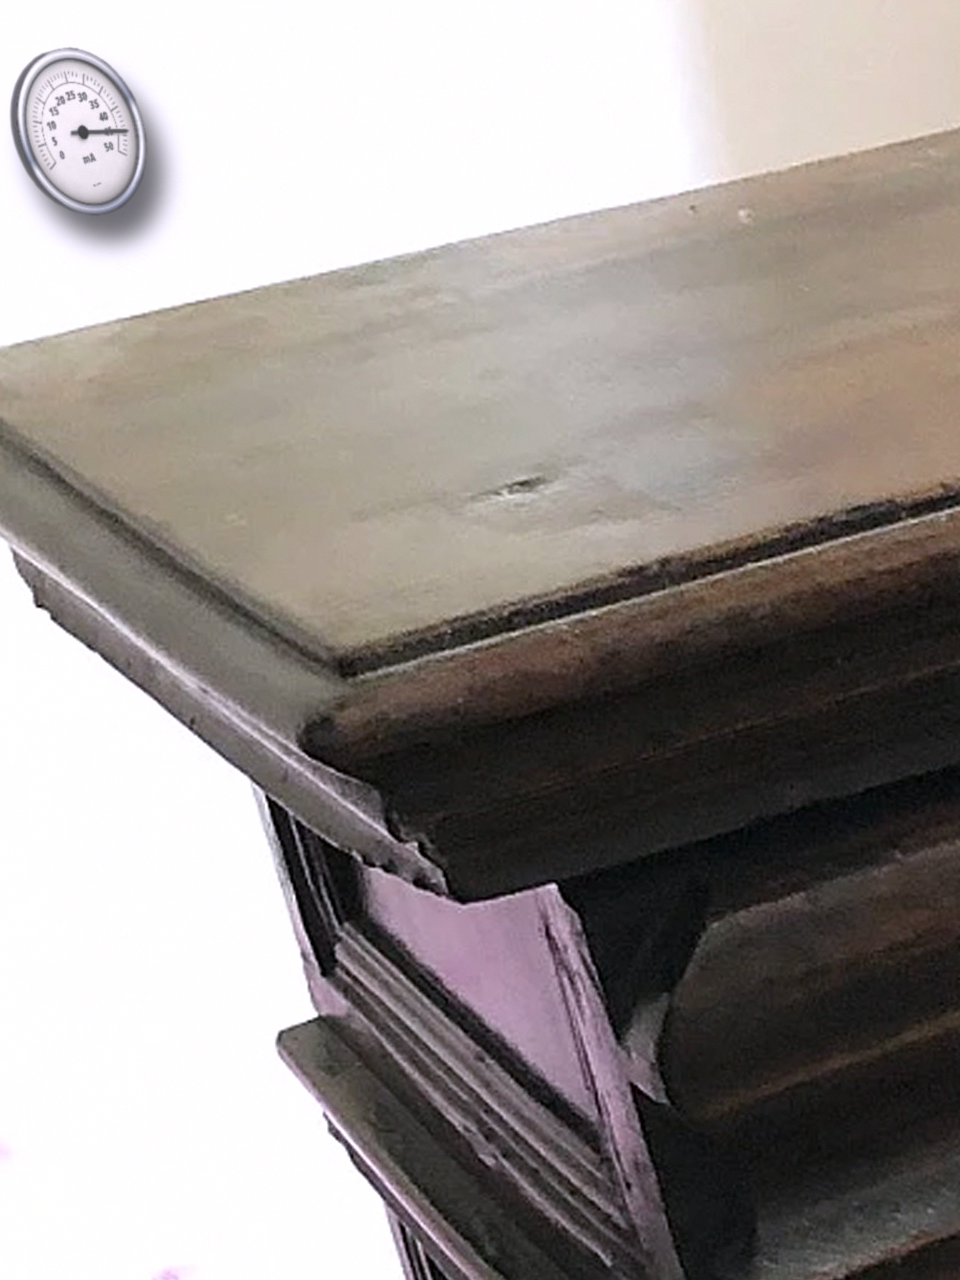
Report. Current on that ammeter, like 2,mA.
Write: 45,mA
